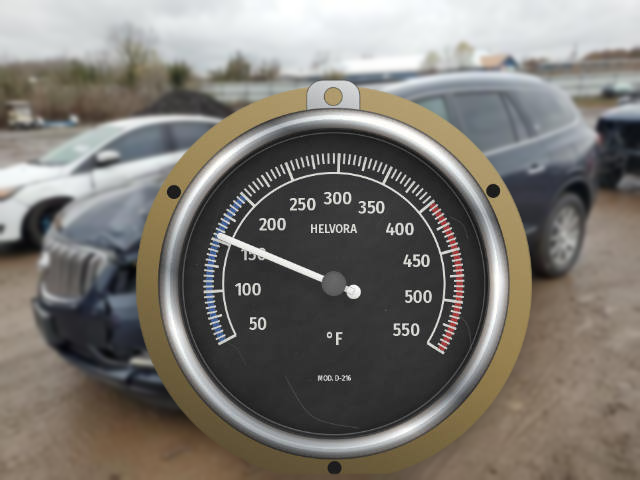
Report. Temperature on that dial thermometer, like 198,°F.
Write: 155,°F
